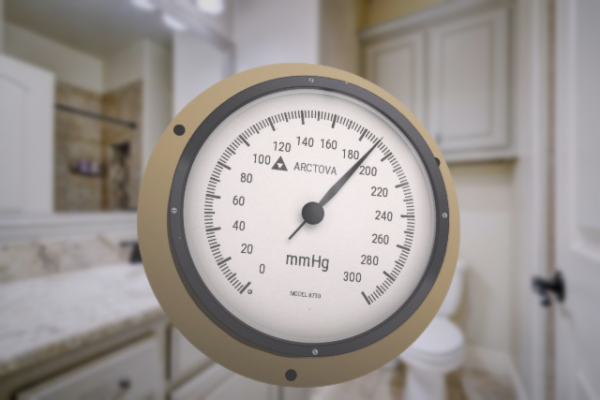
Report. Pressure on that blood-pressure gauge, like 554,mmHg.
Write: 190,mmHg
